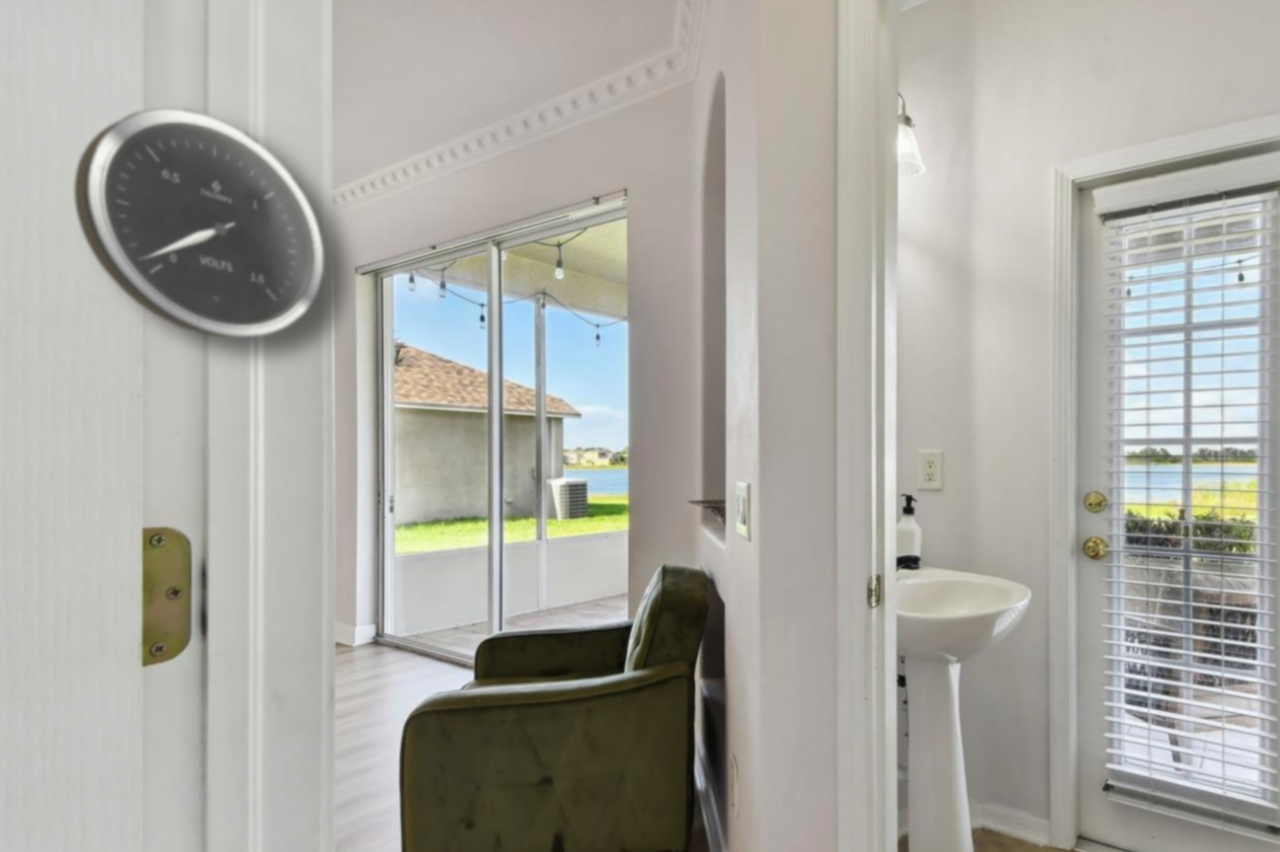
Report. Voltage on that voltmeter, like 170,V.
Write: 0.05,V
